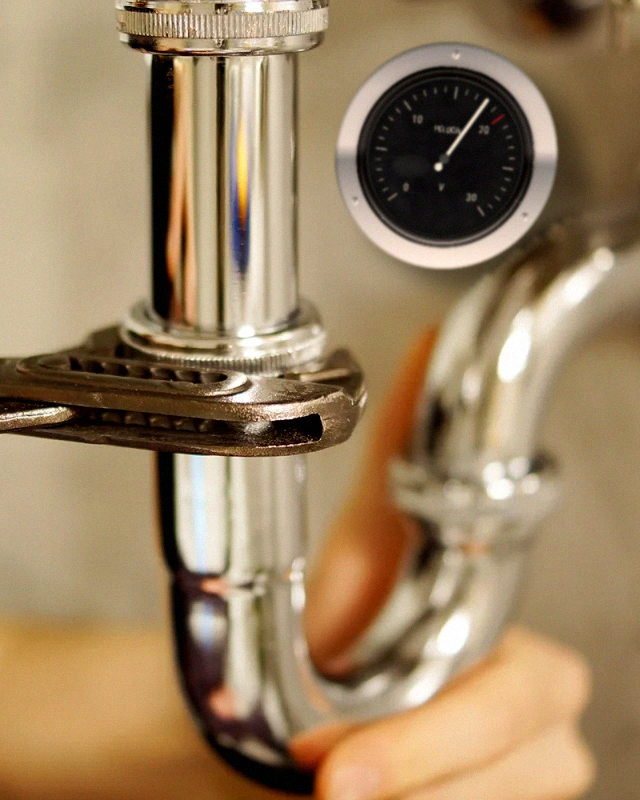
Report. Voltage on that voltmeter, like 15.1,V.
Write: 18,V
